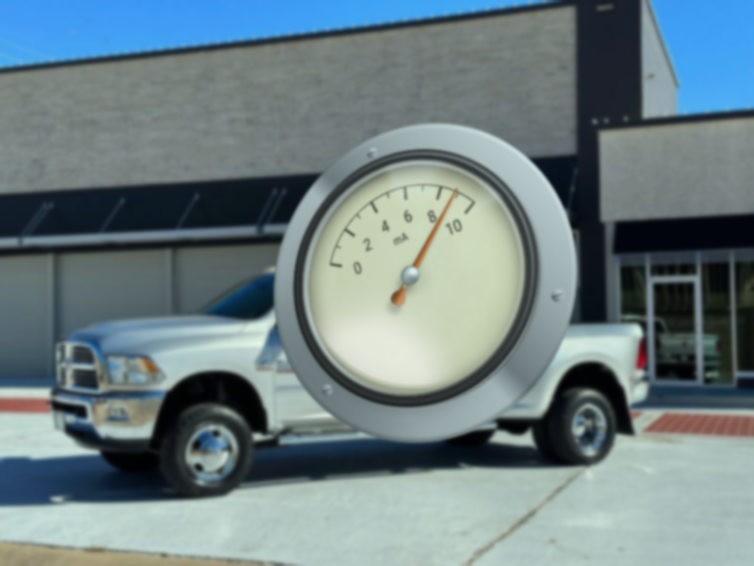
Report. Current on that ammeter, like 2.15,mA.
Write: 9,mA
